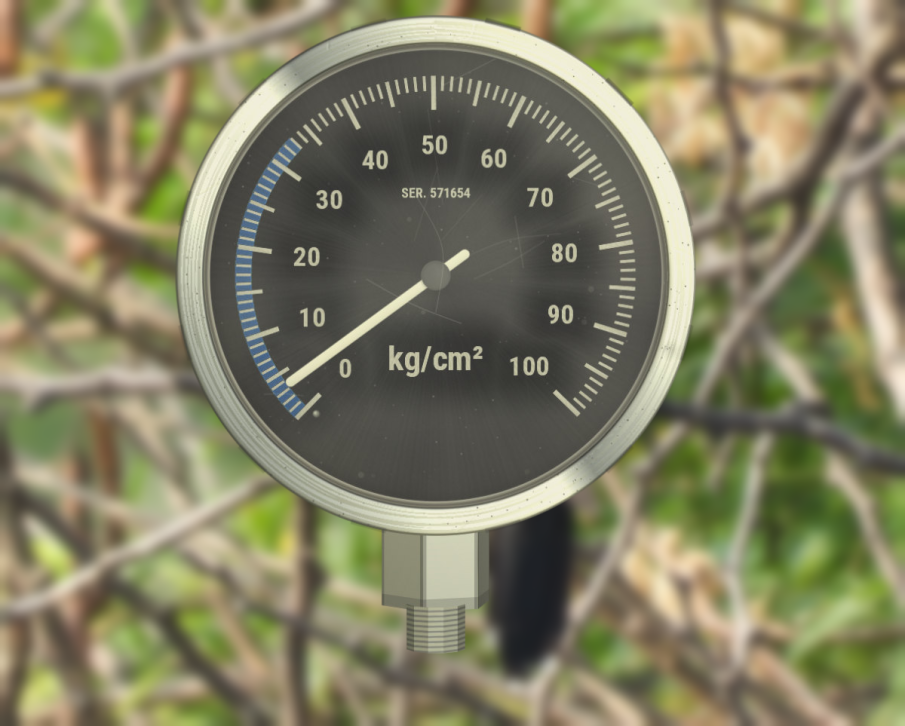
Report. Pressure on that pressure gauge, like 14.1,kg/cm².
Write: 3.5,kg/cm²
